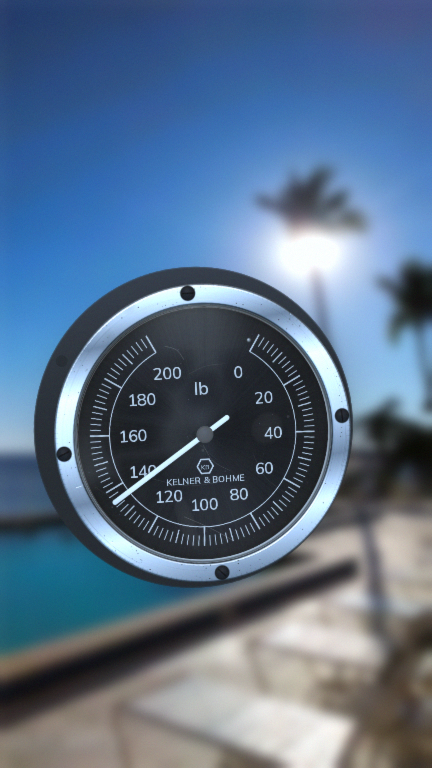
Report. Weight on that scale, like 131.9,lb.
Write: 136,lb
